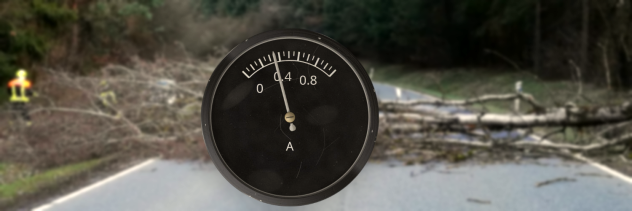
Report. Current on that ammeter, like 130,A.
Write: 0.35,A
